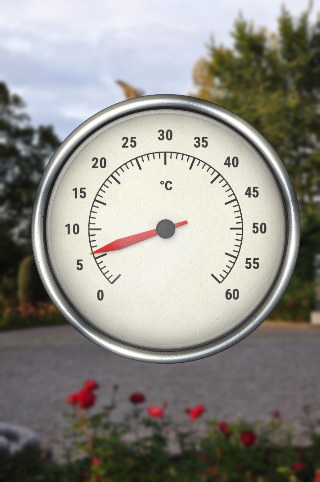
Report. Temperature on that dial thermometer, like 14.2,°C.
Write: 6,°C
